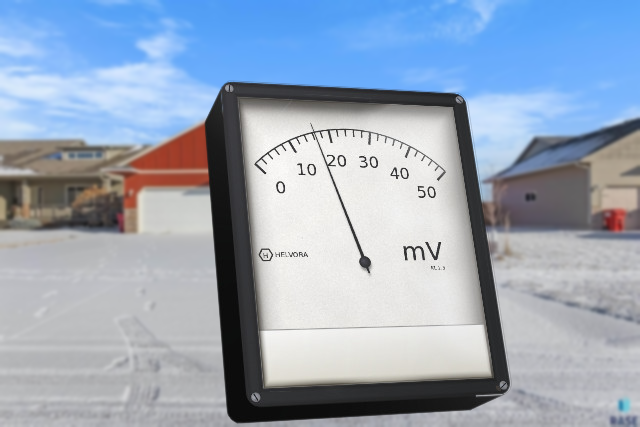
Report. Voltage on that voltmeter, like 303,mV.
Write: 16,mV
